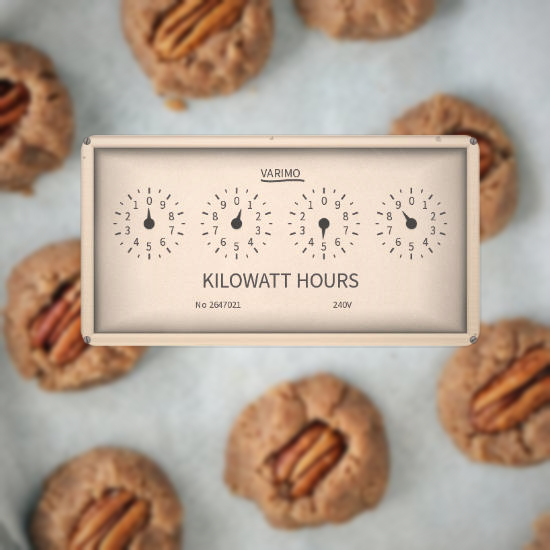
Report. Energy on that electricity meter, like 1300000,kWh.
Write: 49,kWh
